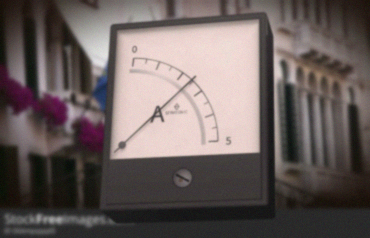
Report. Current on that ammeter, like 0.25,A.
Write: 2.5,A
